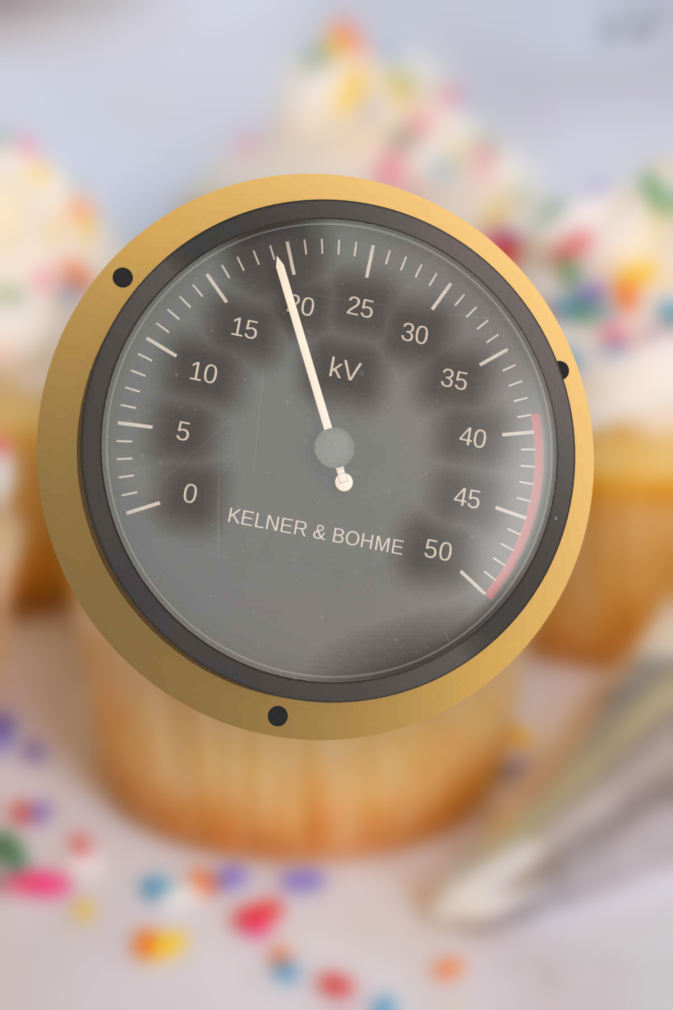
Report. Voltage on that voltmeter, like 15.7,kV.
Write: 19,kV
